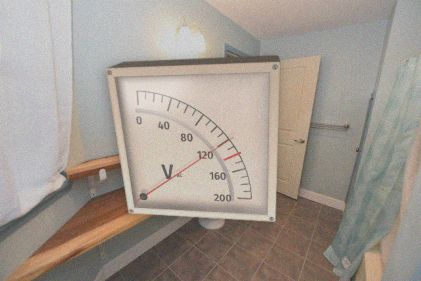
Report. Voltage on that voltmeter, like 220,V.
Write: 120,V
